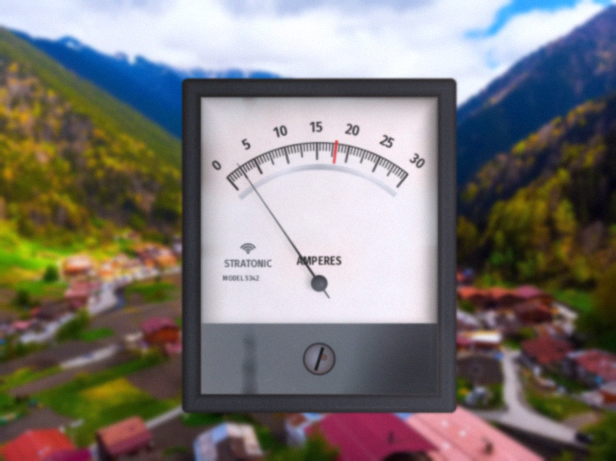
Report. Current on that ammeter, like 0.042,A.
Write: 2.5,A
